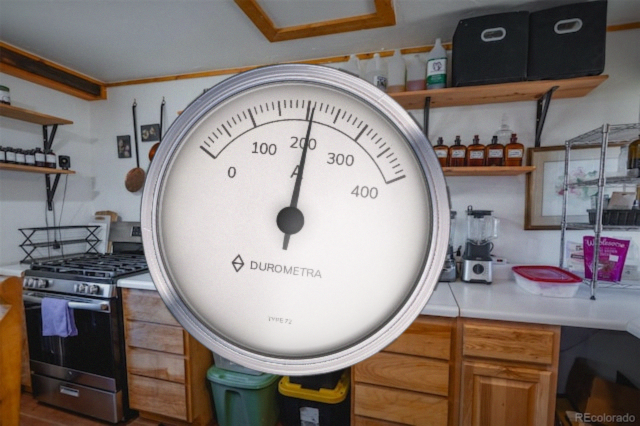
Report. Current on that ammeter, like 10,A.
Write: 210,A
